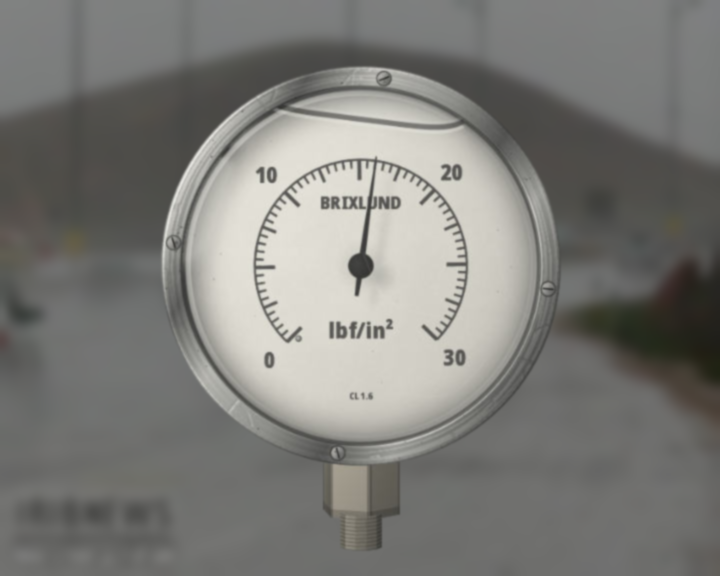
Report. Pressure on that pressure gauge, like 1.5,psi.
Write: 16,psi
